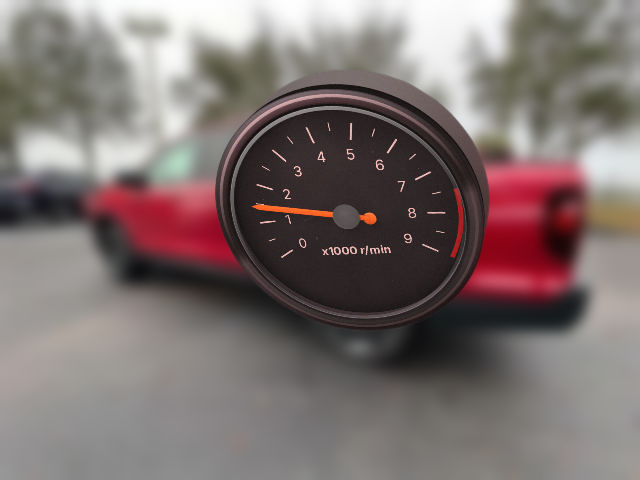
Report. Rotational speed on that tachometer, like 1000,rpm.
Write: 1500,rpm
